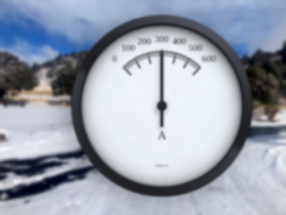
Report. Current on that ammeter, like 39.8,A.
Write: 300,A
